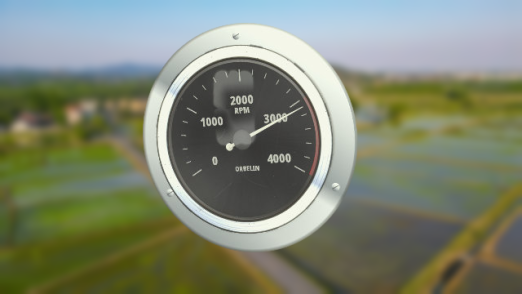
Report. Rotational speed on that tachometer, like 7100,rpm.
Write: 3100,rpm
